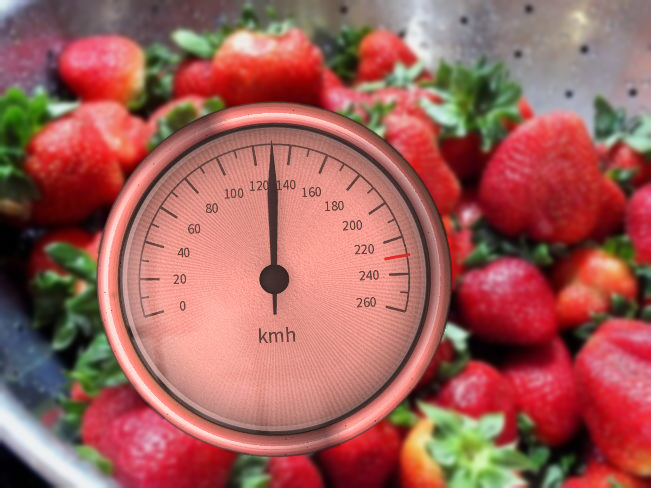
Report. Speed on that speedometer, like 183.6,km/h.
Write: 130,km/h
